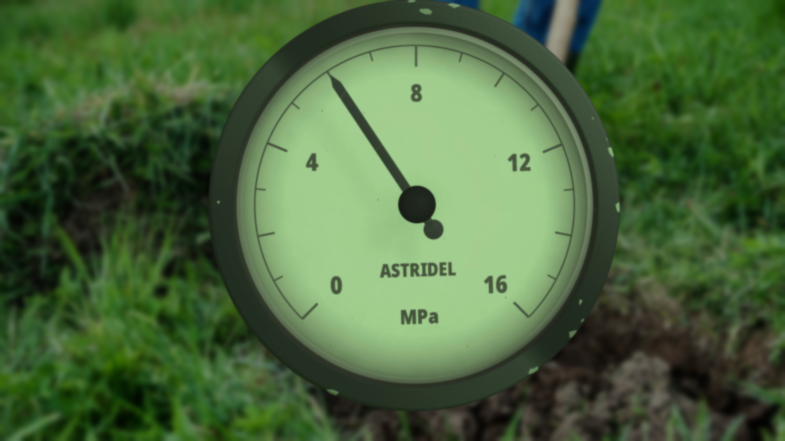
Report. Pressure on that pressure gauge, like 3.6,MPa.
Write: 6,MPa
